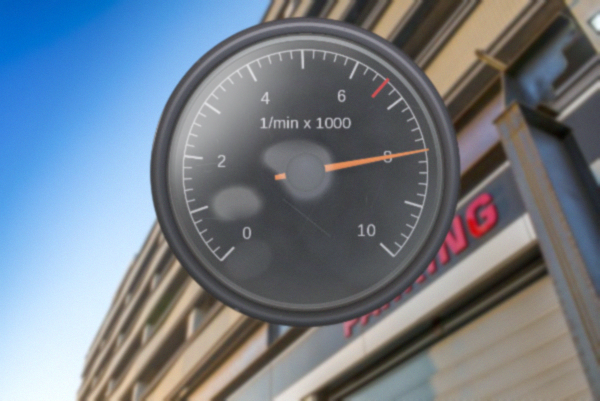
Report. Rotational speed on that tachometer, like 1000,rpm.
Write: 8000,rpm
